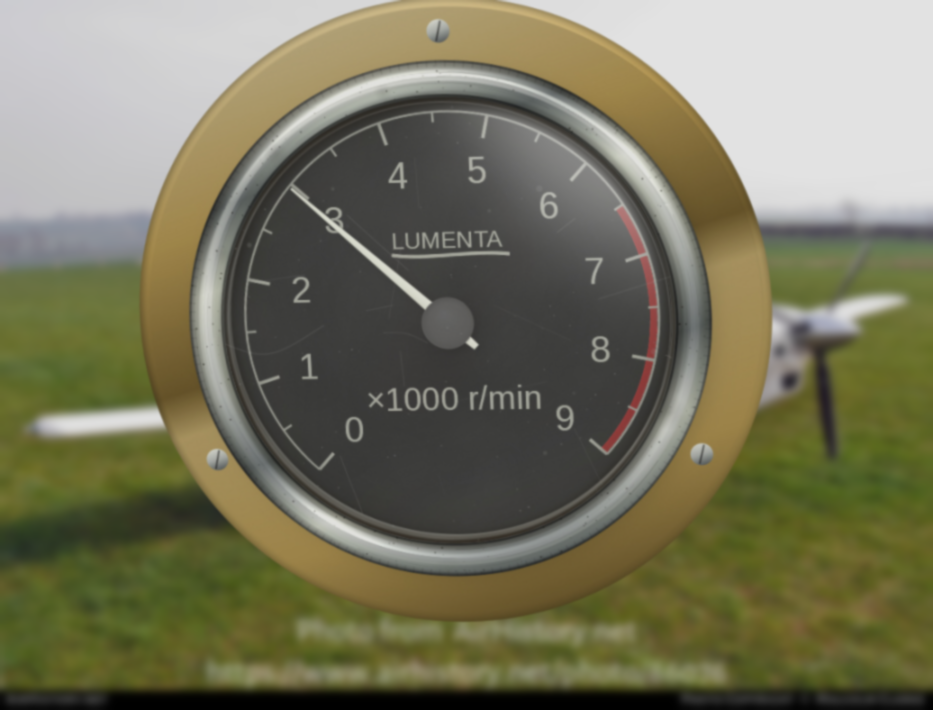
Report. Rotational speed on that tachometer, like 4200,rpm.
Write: 3000,rpm
